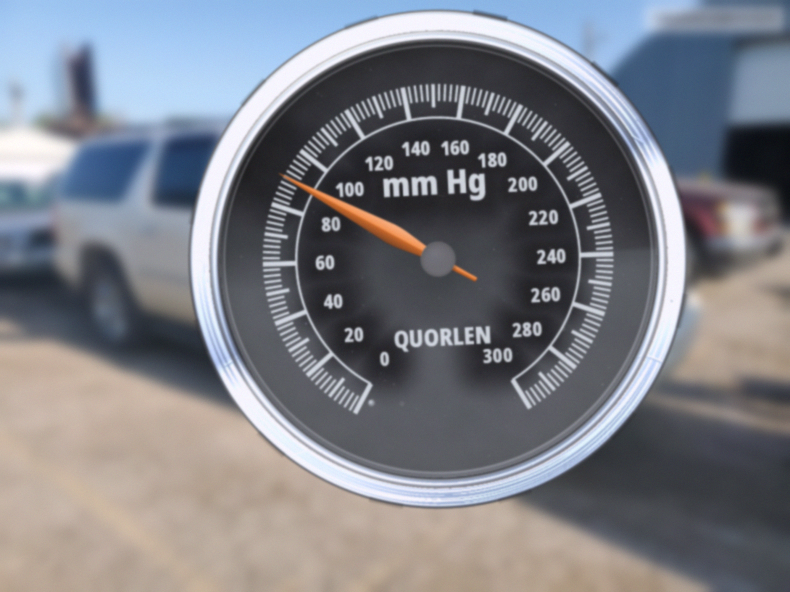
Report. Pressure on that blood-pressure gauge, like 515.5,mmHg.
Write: 90,mmHg
